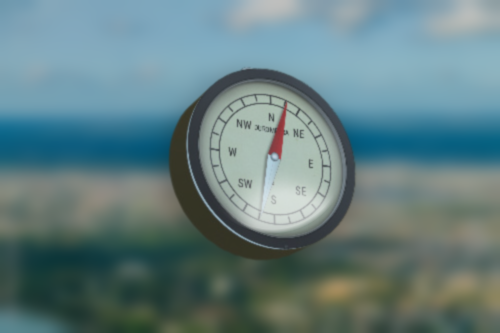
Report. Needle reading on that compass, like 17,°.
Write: 15,°
